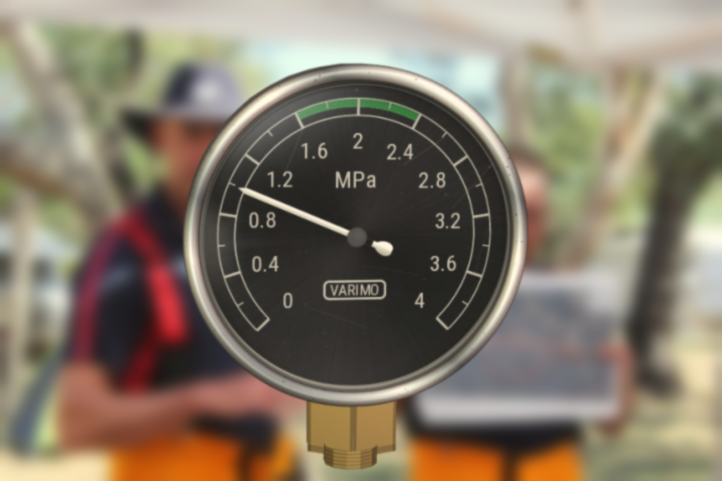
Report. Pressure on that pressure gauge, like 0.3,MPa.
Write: 1,MPa
